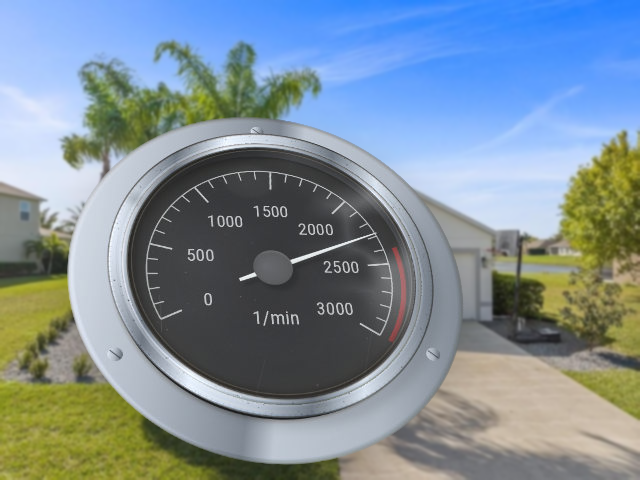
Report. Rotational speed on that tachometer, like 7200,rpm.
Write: 2300,rpm
